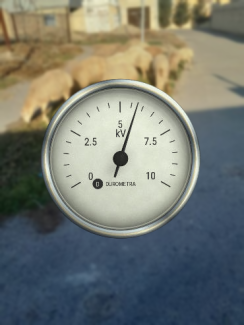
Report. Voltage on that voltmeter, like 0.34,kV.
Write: 5.75,kV
